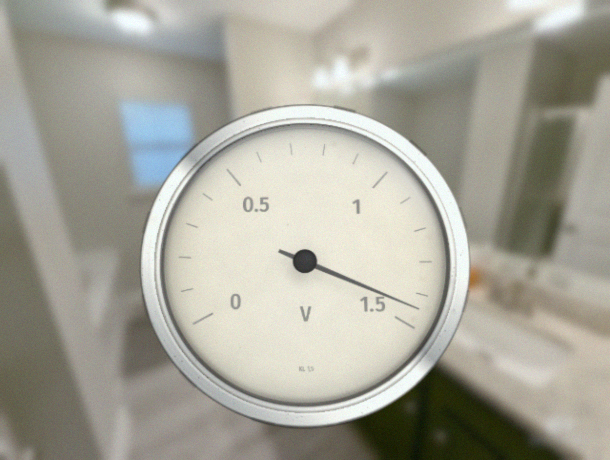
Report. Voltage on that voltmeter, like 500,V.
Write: 1.45,V
